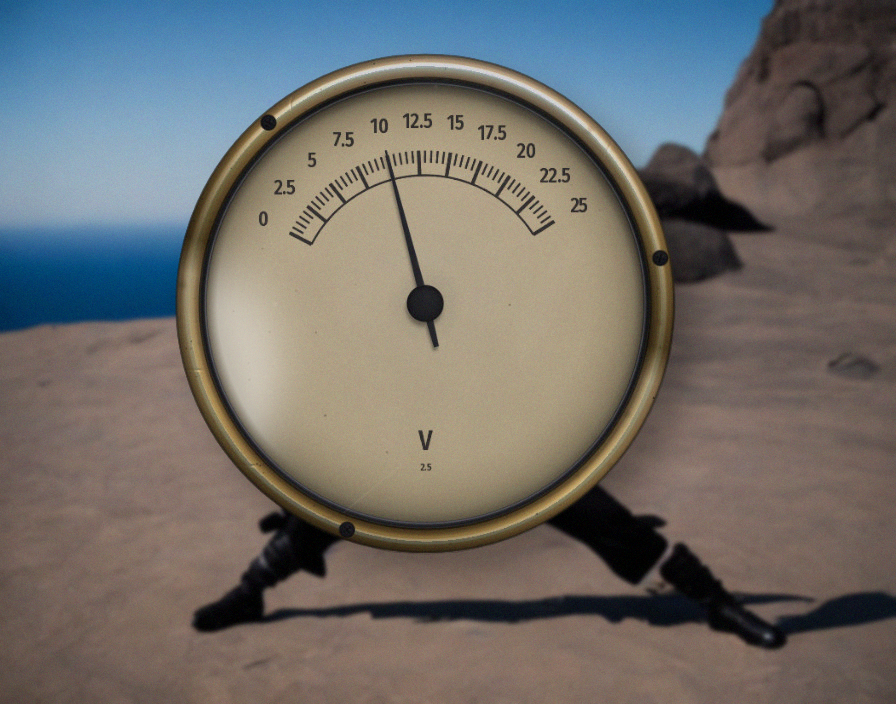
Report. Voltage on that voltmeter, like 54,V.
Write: 10,V
